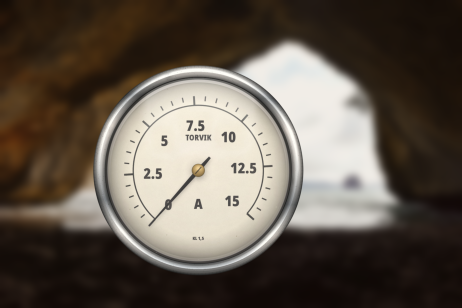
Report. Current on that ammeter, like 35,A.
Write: 0,A
